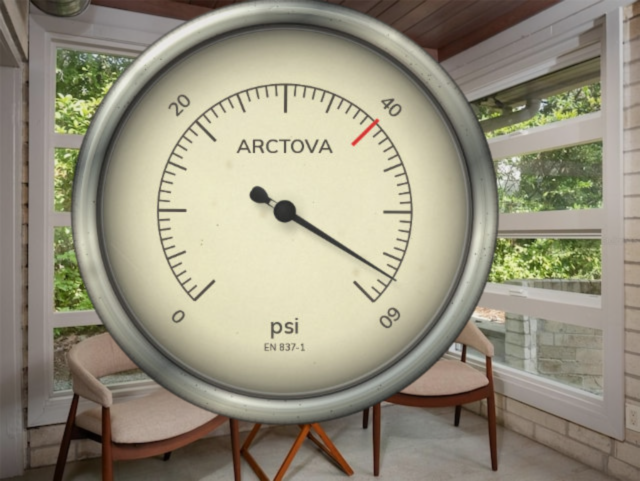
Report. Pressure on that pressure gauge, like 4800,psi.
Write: 57,psi
